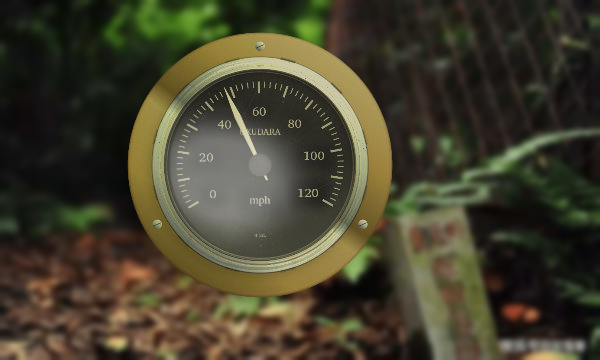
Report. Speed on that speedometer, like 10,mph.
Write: 48,mph
